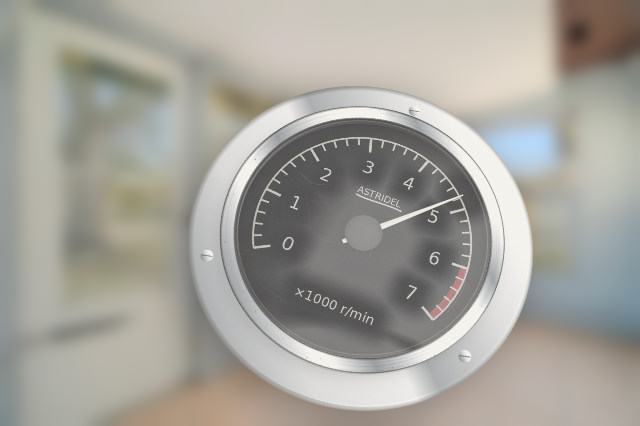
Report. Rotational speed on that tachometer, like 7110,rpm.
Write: 4800,rpm
